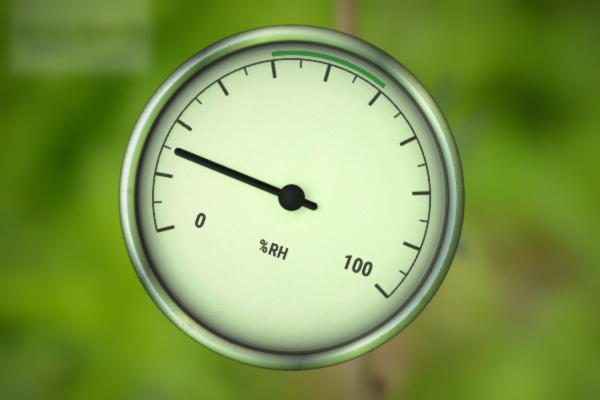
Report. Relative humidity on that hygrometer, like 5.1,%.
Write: 15,%
